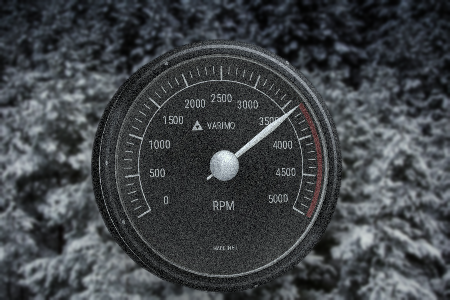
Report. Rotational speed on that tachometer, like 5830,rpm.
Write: 3600,rpm
